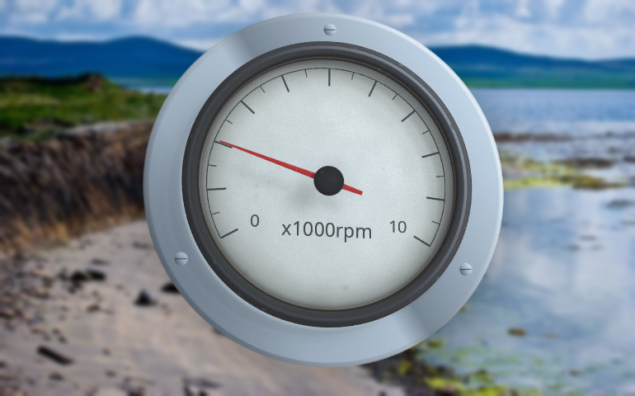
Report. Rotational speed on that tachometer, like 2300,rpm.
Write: 2000,rpm
